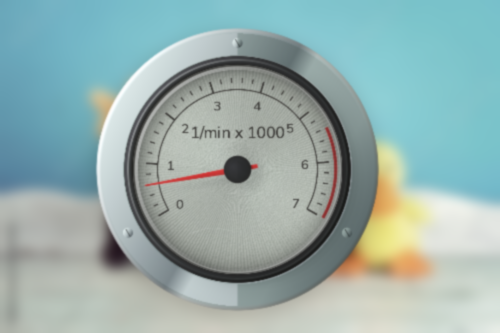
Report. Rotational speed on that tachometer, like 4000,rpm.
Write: 600,rpm
